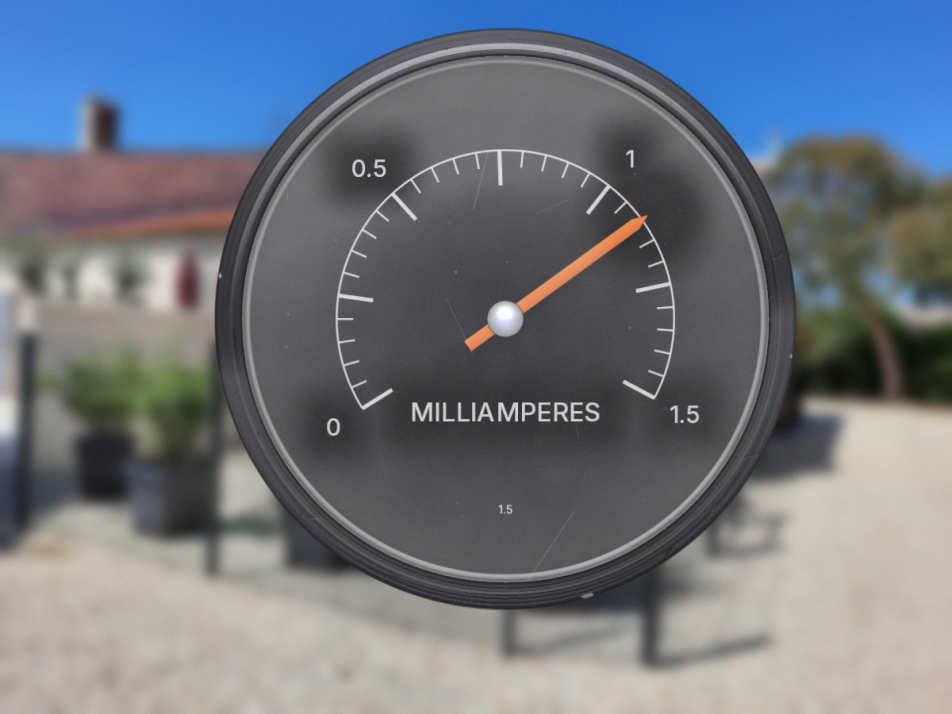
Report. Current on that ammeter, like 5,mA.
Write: 1.1,mA
